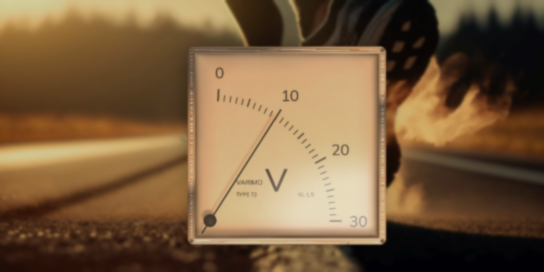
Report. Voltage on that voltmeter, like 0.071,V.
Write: 10,V
